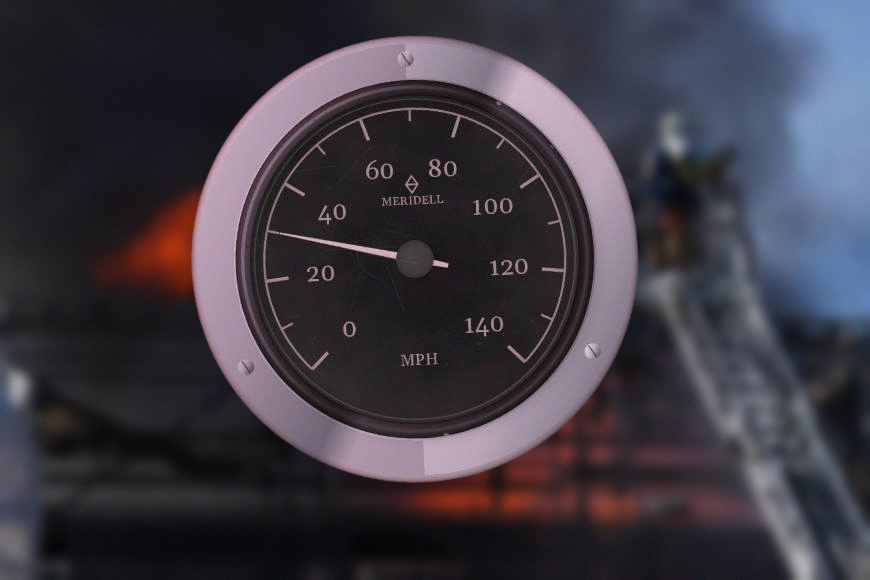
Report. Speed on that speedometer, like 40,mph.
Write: 30,mph
